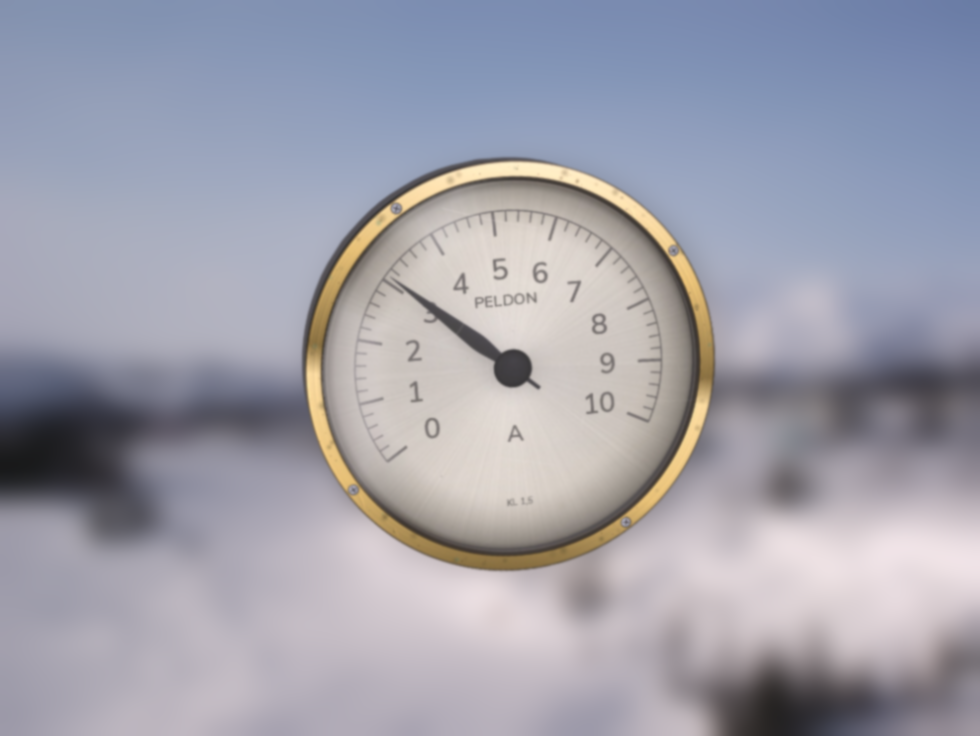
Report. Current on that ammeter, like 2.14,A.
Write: 3.1,A
